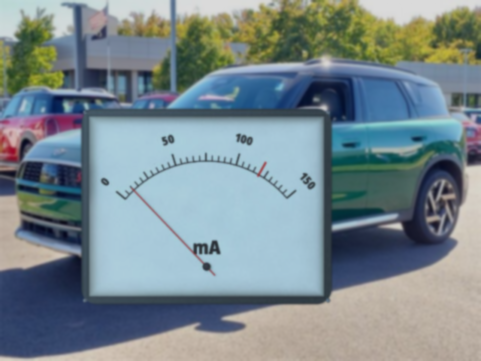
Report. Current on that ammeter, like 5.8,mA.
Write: 10,mA
